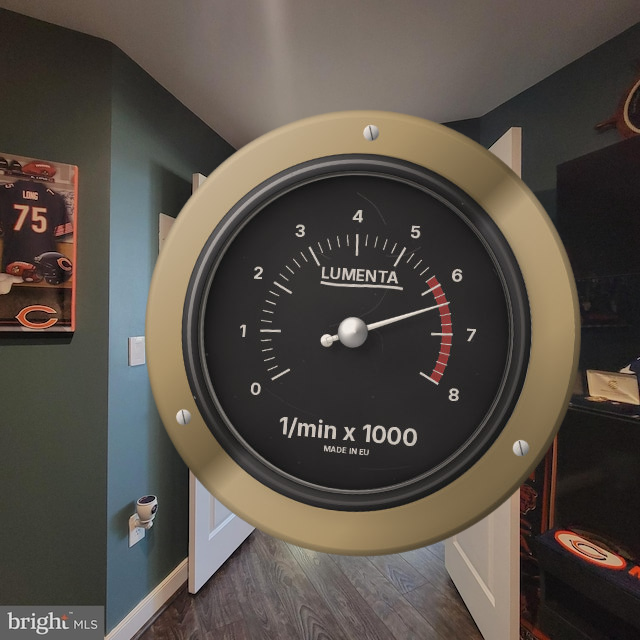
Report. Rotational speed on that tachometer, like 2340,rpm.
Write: 6400,rpm
